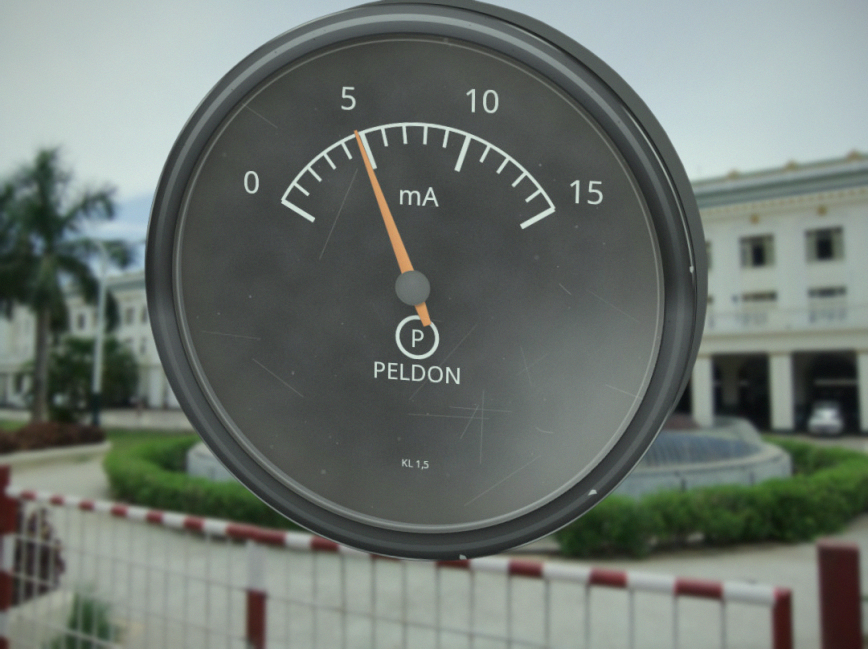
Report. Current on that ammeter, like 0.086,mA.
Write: 5,mA
